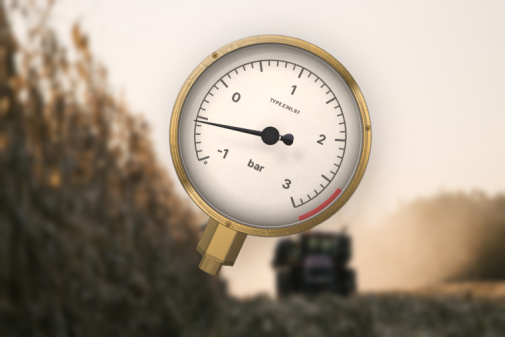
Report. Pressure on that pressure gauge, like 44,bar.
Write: -0.55,bar
